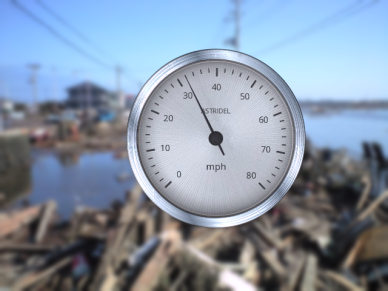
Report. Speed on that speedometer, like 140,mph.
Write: 32,mph
